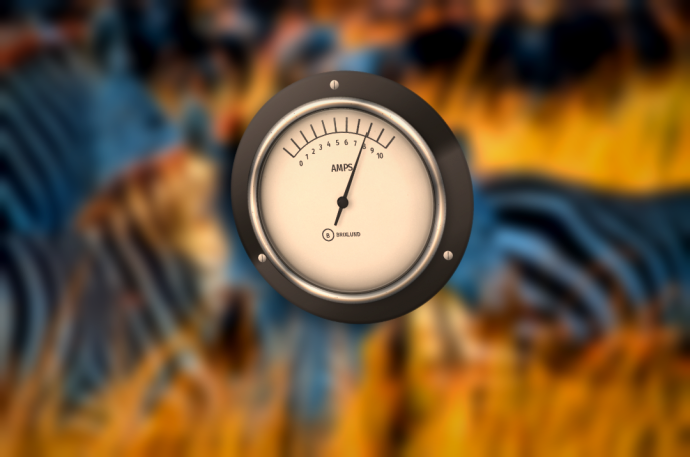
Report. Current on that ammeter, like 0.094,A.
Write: 8,A
